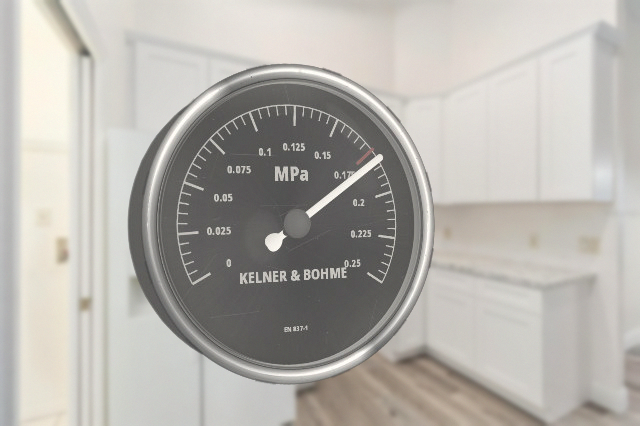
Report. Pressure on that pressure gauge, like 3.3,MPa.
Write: 0.18,MPa
